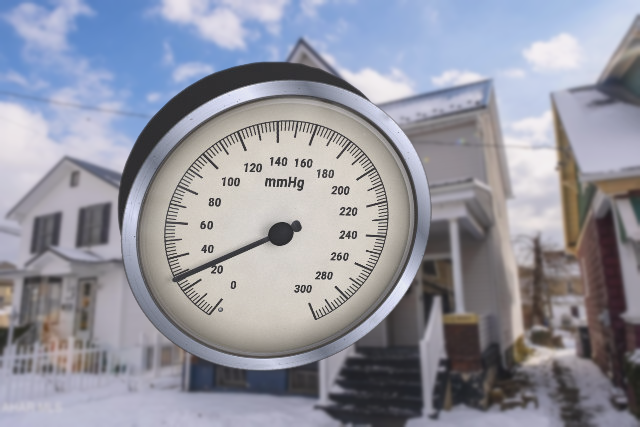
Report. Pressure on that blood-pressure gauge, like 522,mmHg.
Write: 30,mmHg
